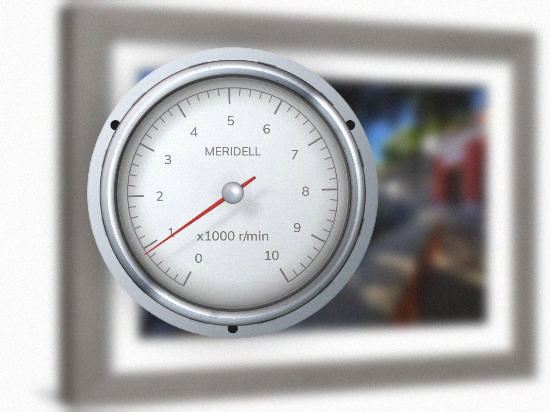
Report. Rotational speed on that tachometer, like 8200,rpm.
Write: 900,rpm
